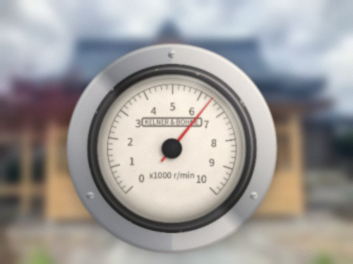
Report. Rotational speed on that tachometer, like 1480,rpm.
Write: 6400,rpm
